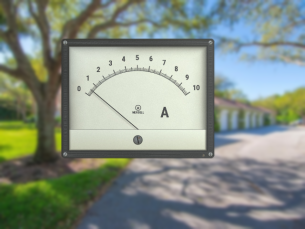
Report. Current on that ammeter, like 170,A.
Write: 0.5,A
